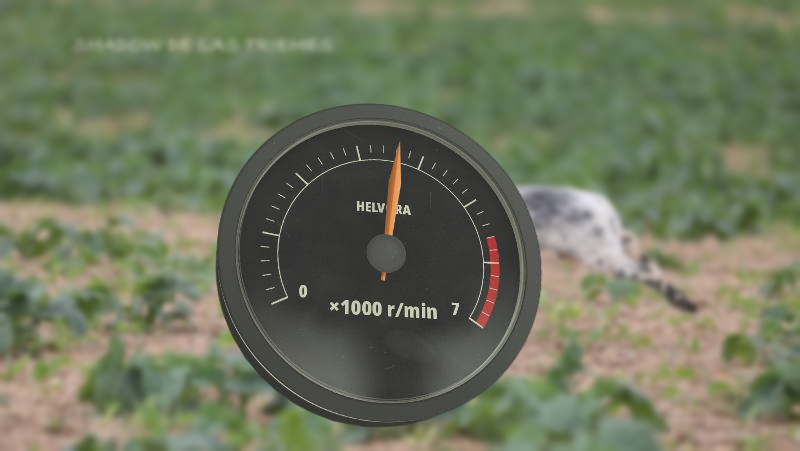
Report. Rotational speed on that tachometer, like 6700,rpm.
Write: 3600,rpm
